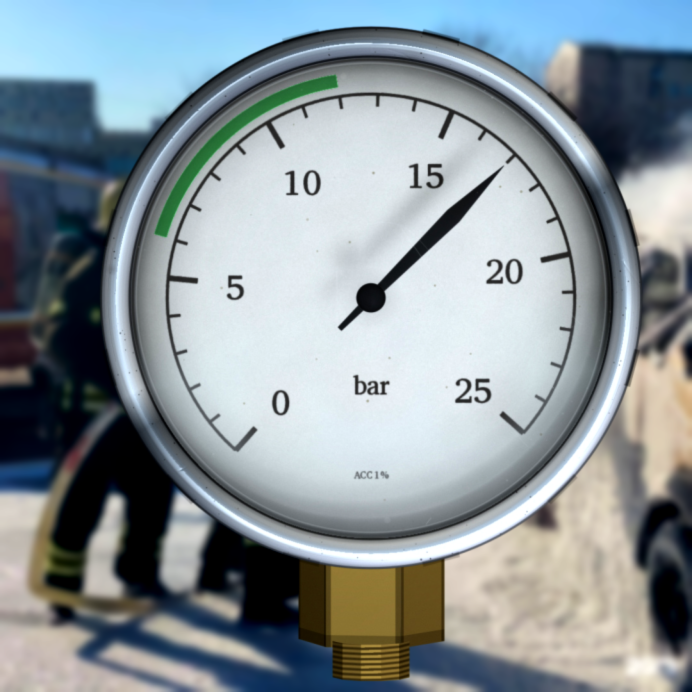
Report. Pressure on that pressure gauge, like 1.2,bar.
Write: 17,bar
